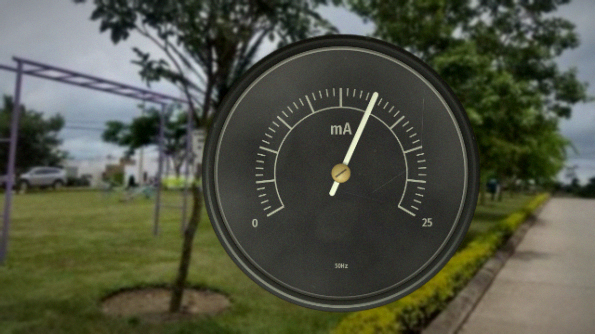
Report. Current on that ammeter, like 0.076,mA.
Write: 15,mA
